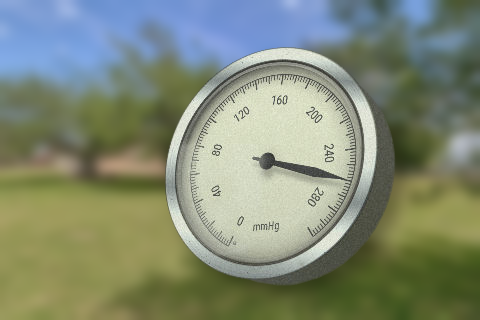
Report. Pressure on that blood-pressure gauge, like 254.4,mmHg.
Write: 260,mmHg
